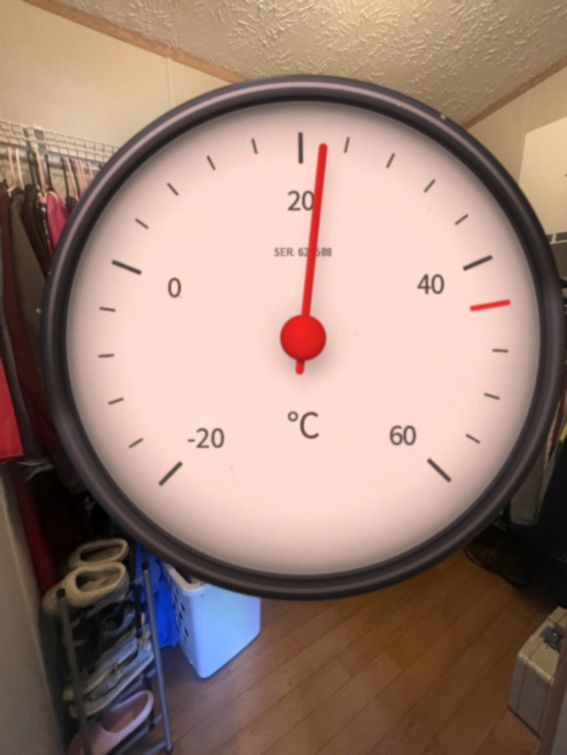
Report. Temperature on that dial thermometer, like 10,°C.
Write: 22,°C
